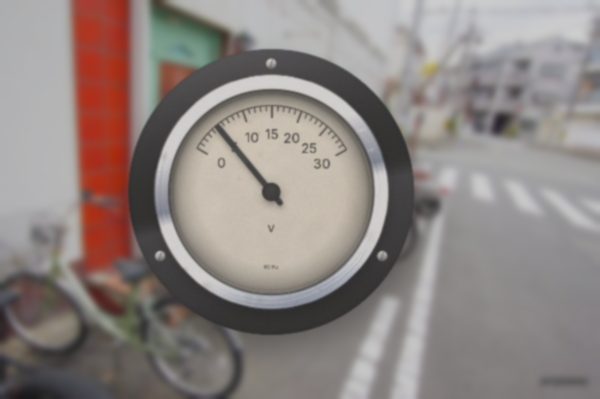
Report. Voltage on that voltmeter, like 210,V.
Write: 5,V
